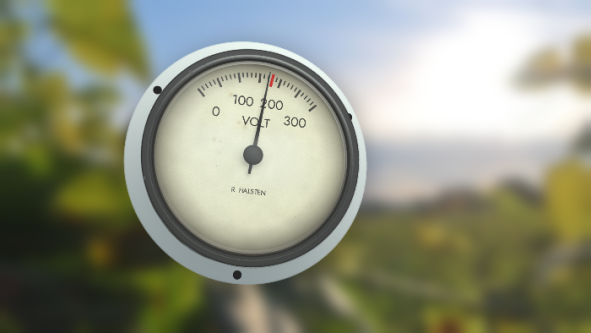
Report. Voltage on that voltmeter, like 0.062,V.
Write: 170,V
